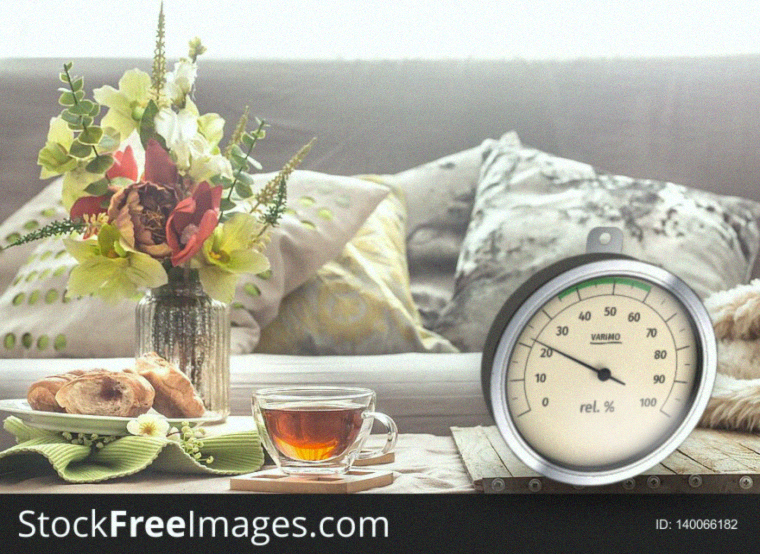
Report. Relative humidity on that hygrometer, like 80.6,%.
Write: 22.5,%
